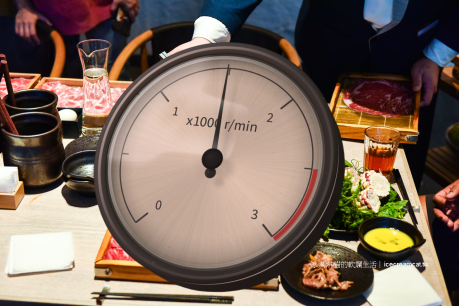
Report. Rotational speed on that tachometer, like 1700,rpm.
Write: 1500,rpm
